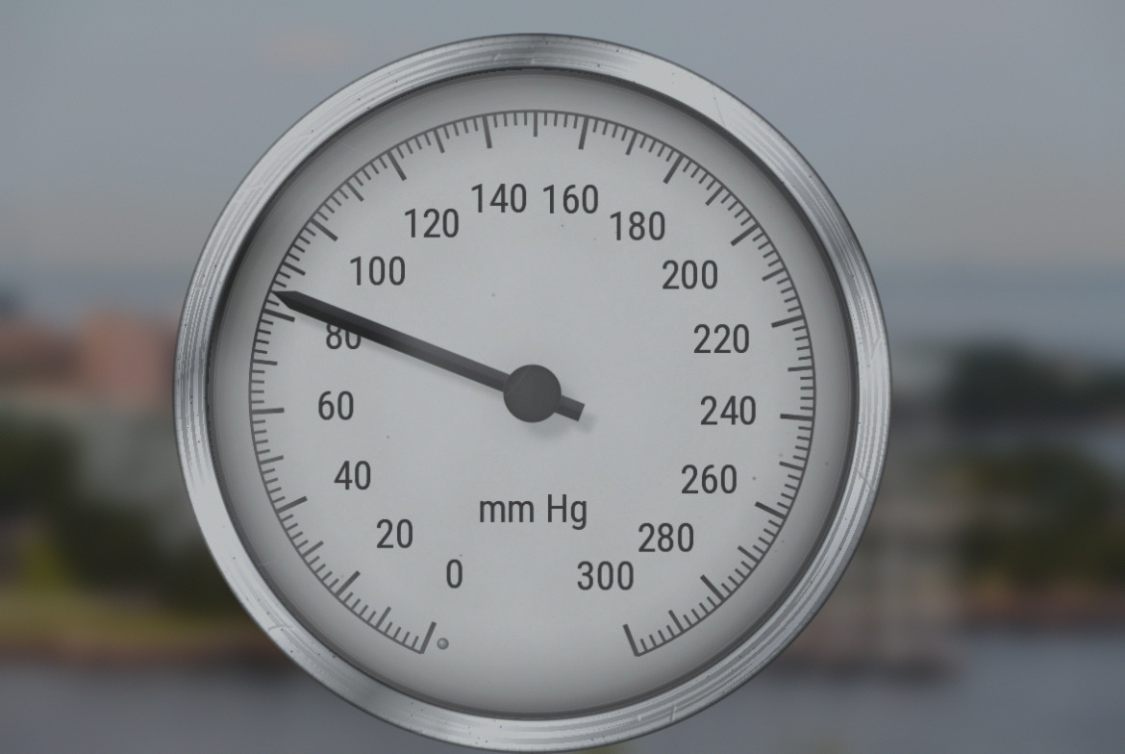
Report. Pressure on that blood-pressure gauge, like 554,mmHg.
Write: 84,mmHg
